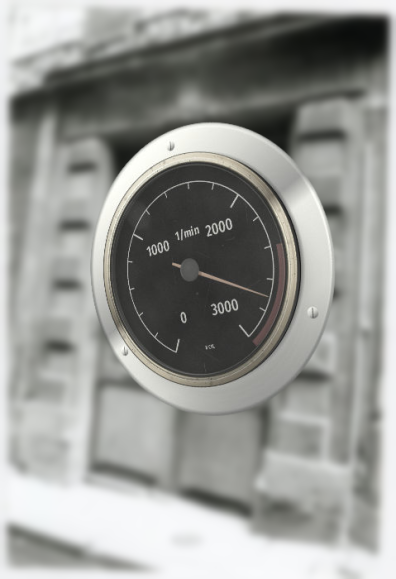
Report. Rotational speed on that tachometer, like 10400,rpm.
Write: 2700,rpm
